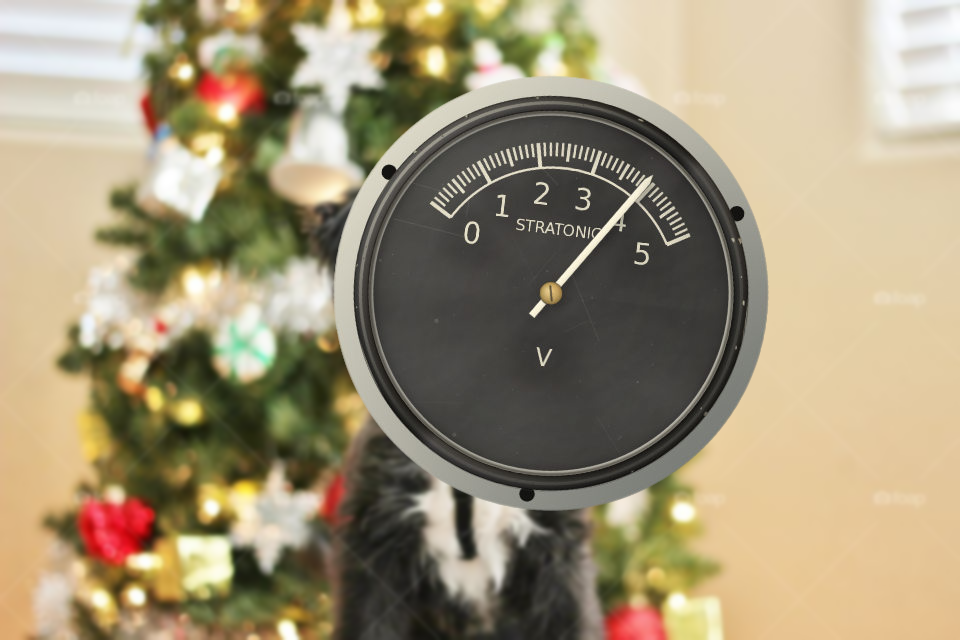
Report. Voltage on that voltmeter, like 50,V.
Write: 3.9,V
